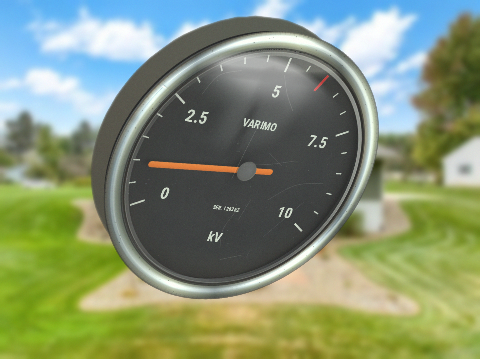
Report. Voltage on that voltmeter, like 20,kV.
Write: 1,kV
